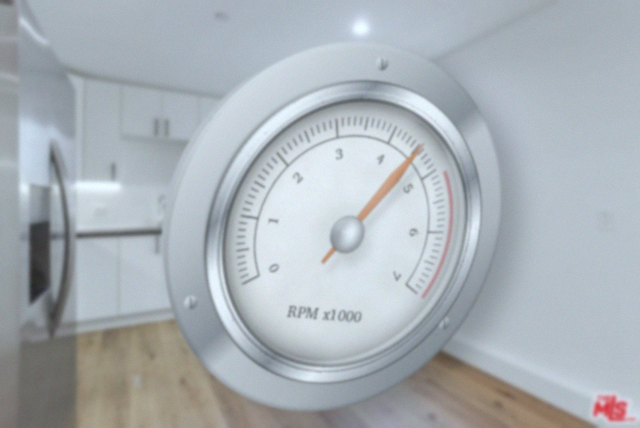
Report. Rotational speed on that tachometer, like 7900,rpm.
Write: 4500,rpm
